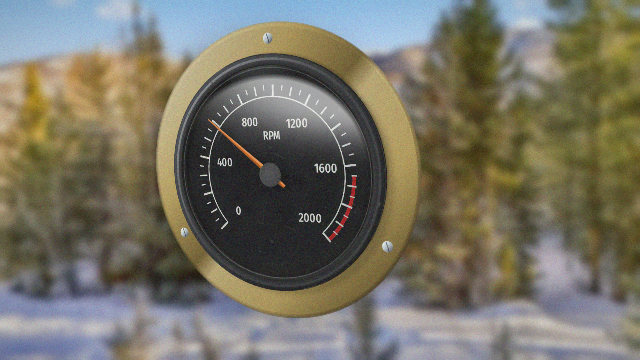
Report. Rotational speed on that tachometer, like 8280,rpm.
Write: 600,rpm
